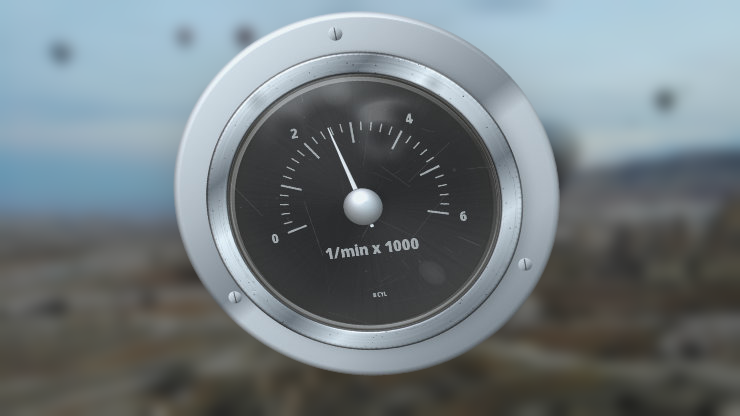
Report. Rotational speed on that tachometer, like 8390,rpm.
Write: 2600,rpm
